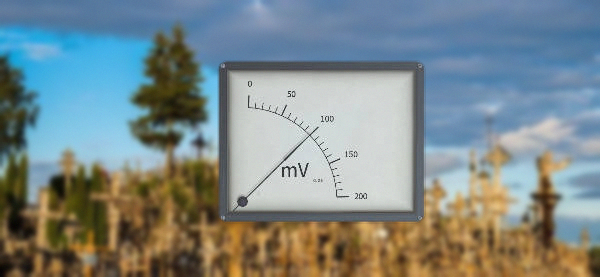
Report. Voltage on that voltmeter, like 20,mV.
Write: 100,mV
